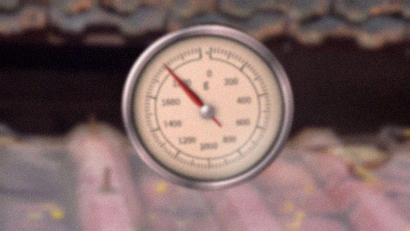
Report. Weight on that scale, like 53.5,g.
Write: 1800,g
